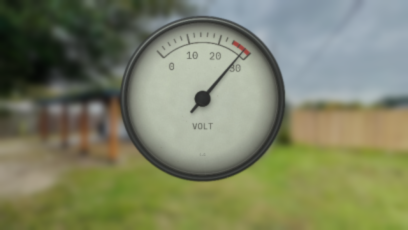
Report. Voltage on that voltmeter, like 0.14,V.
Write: 28,V
